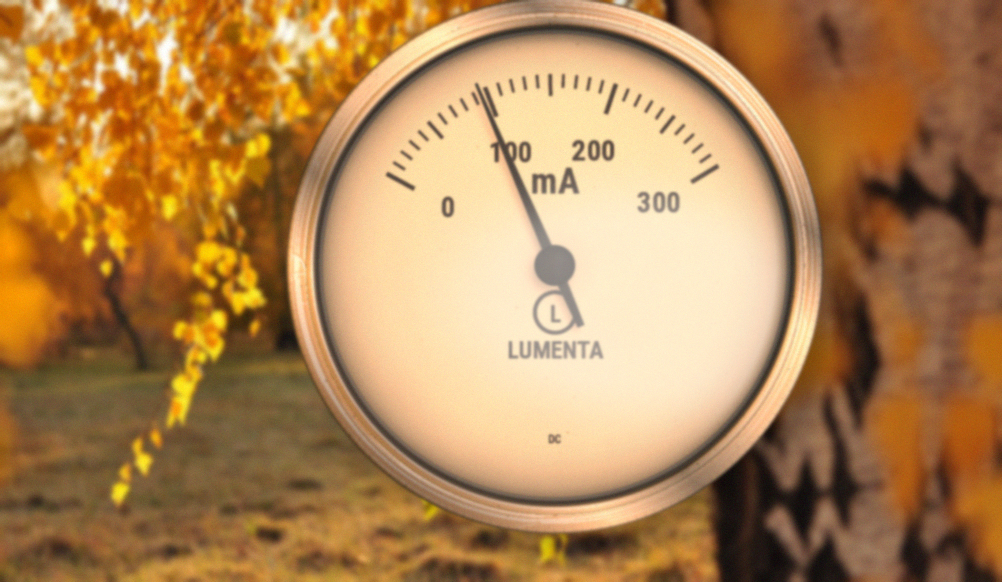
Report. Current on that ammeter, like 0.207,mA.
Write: 95,mA
